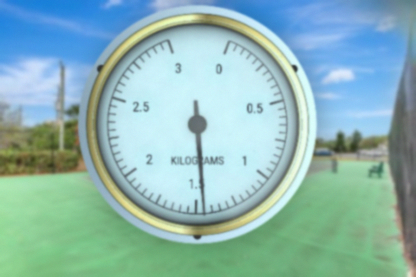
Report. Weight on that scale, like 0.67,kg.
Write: 1.45,kg
